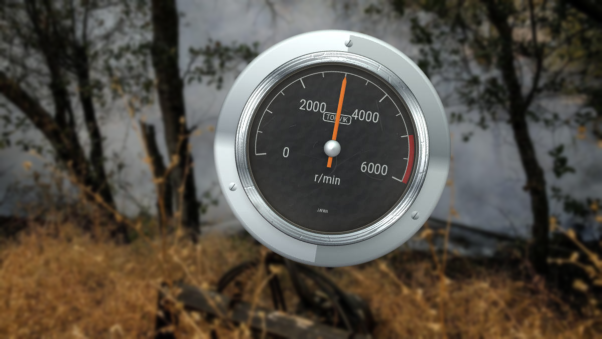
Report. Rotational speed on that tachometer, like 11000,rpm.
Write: 3000,rpm
